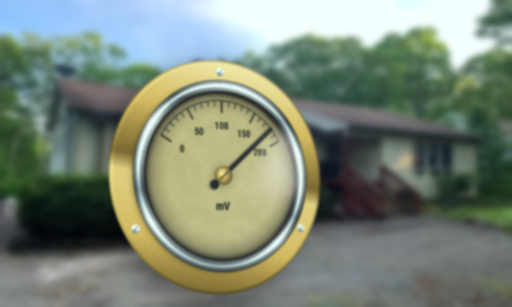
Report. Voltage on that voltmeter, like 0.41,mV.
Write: 180,mV
